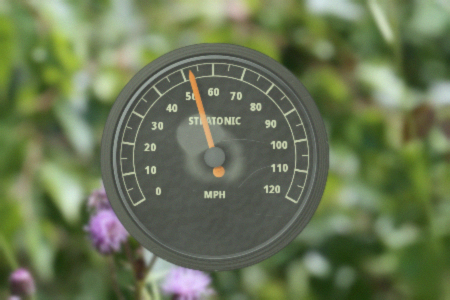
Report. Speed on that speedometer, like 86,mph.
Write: 52.5,mph
